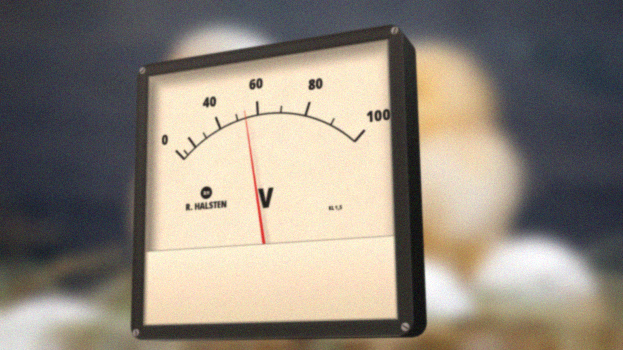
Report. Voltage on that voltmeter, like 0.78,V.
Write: 55,V
